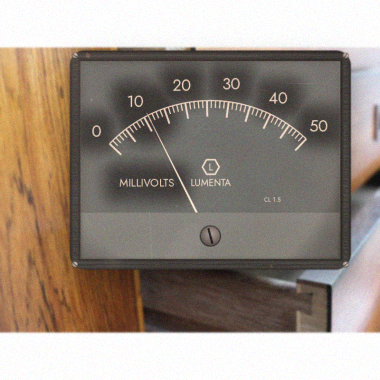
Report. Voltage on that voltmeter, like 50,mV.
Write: 11,mV
